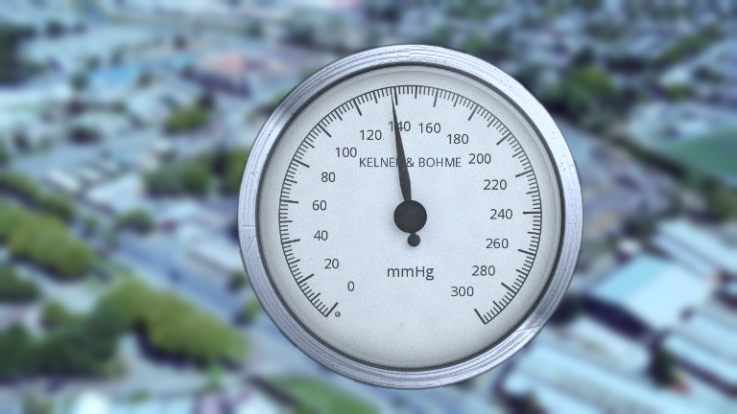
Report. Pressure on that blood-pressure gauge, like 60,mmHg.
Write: 138,mmHg
